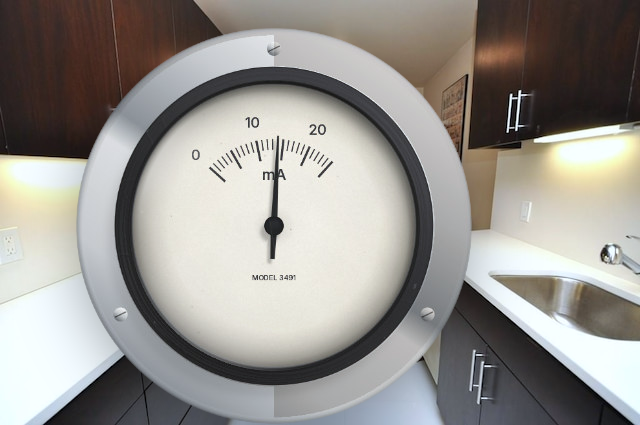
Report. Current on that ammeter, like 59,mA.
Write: 14,mA
